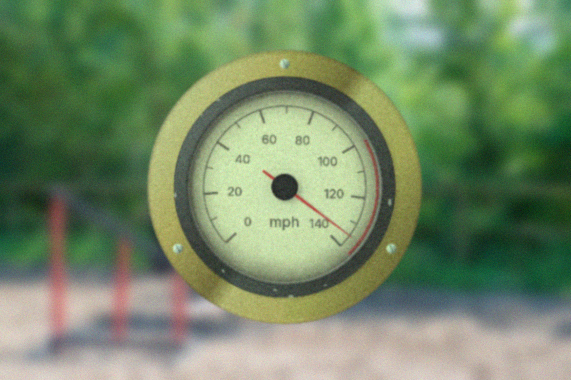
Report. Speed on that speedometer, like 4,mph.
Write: 135,mph
